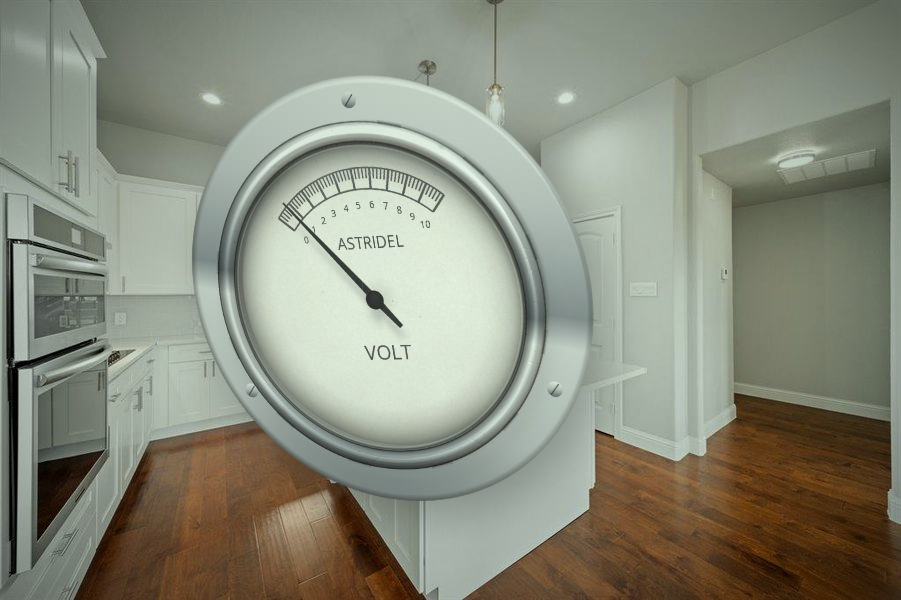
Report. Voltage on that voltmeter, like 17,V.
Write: 1,V
